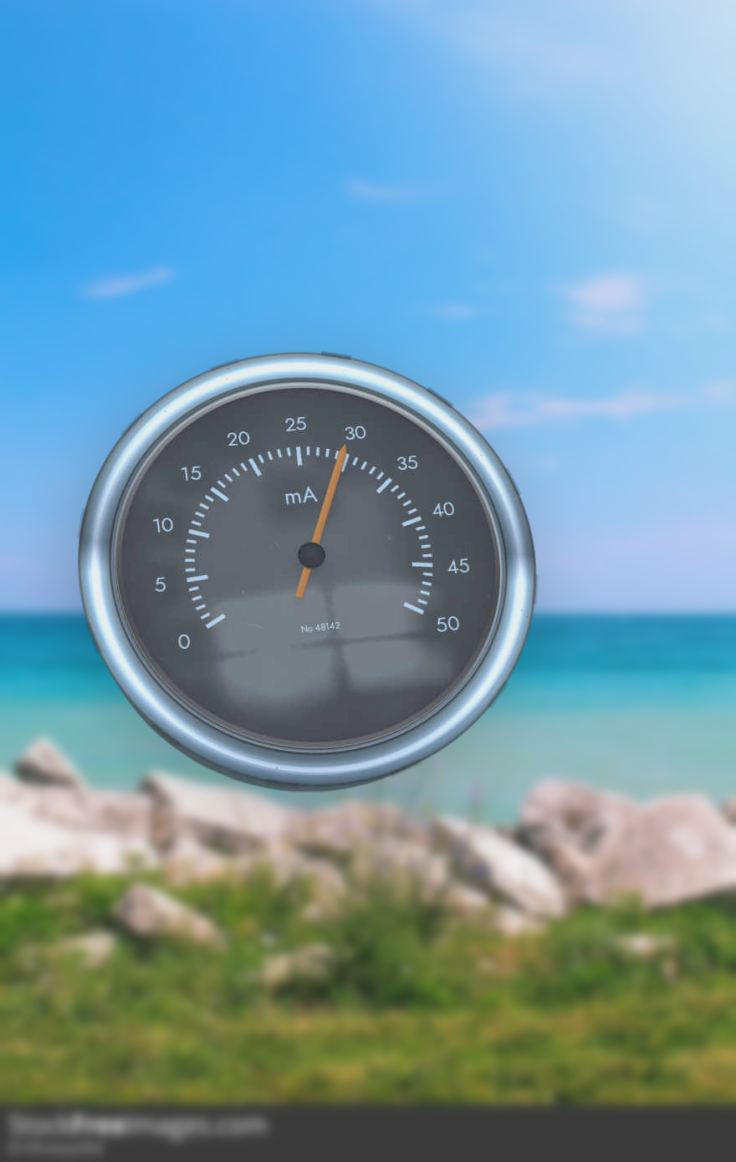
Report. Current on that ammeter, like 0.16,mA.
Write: 29.5,mA
